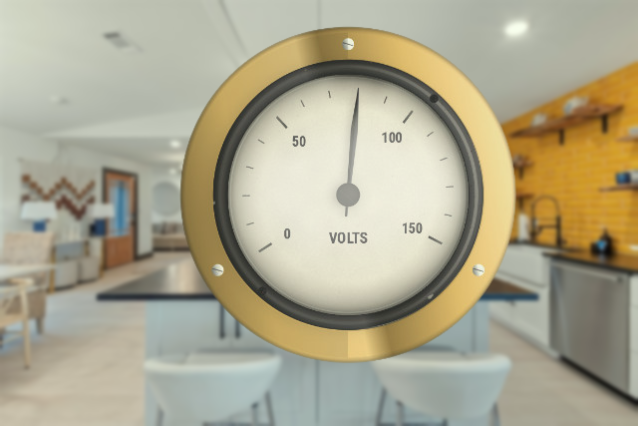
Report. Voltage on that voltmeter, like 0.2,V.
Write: 80,V
